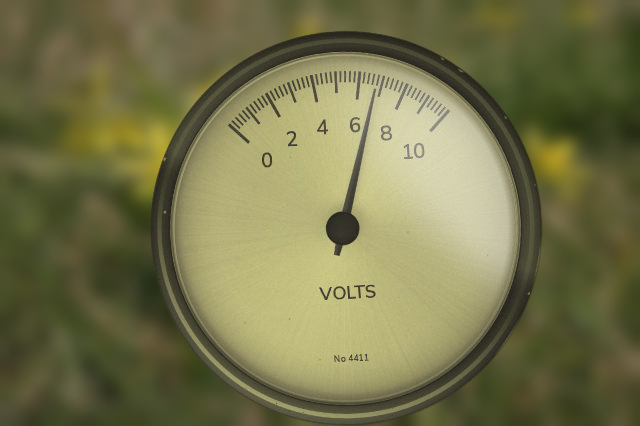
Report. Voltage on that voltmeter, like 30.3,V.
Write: 6.8,V
